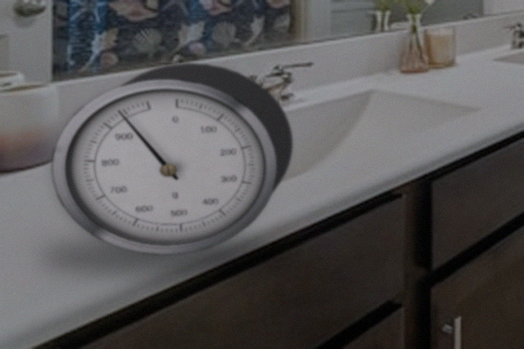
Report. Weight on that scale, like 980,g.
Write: 950,g
